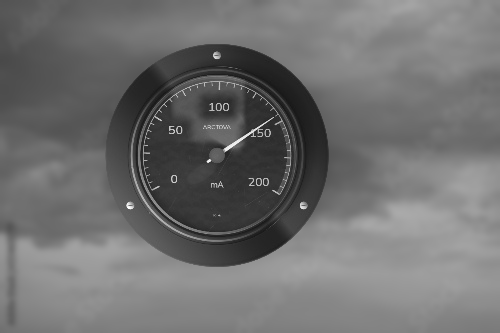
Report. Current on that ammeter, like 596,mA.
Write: 145,mA
